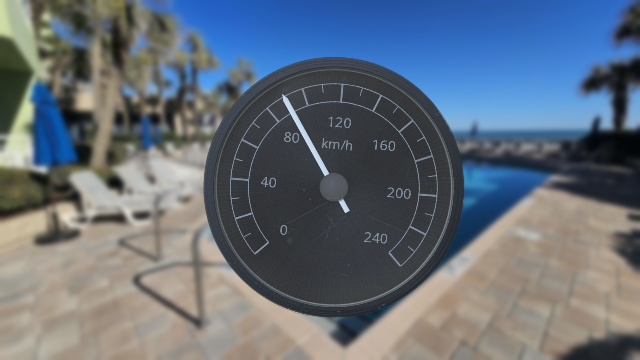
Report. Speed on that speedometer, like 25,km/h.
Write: 90,km/h
